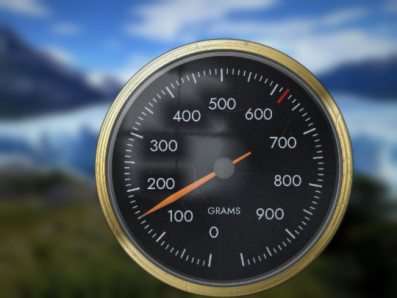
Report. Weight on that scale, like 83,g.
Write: 150,g
